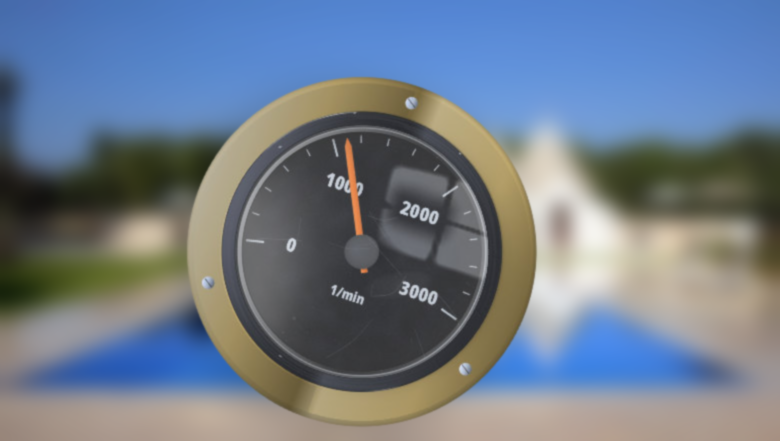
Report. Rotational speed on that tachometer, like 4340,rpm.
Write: 1100,rpm
